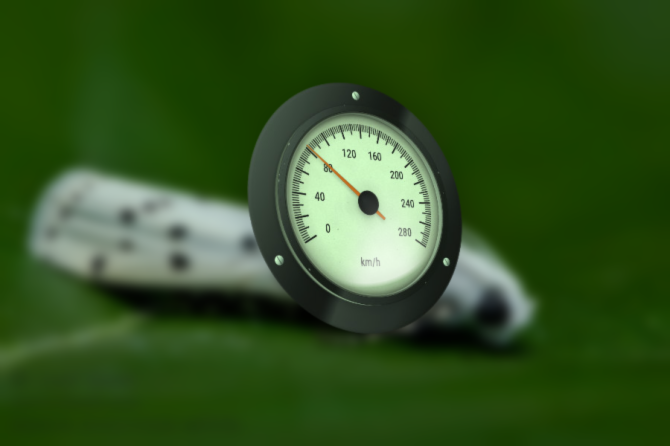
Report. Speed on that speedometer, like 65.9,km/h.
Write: 80,km/h
